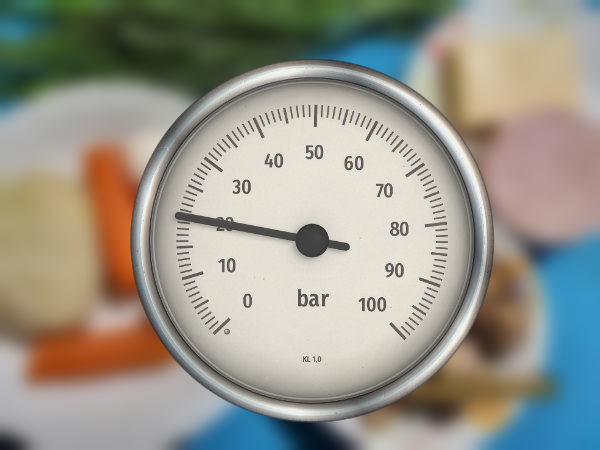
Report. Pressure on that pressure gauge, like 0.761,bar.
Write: 20,bar
